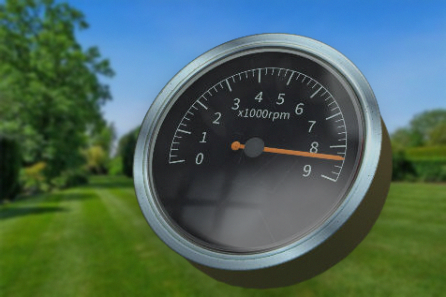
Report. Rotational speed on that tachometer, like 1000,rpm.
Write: 8400,rpm
